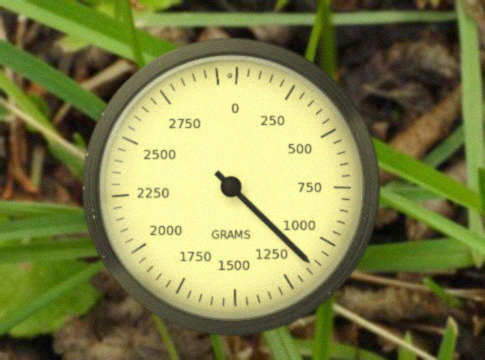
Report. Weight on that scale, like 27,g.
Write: 1125,g
